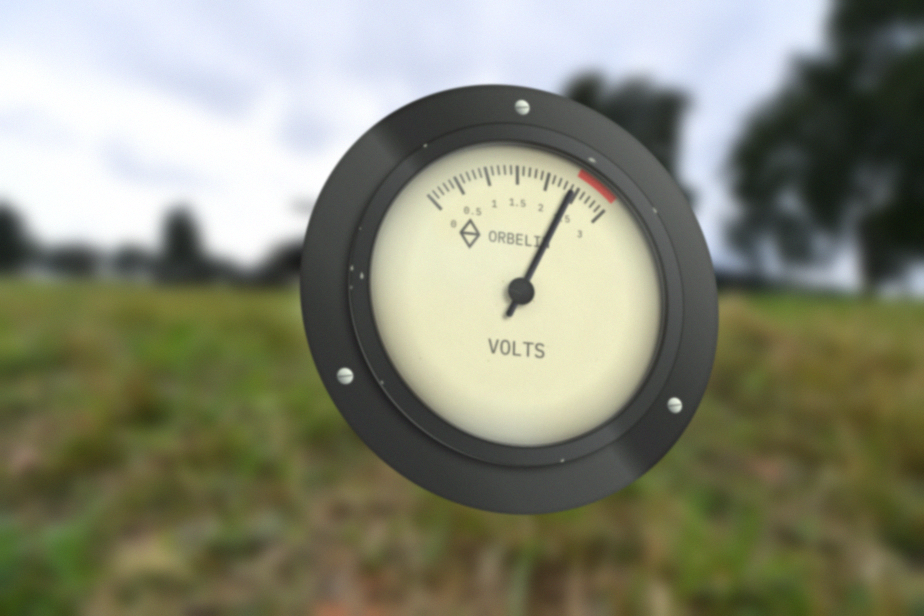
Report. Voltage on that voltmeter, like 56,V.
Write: 2.4,V
